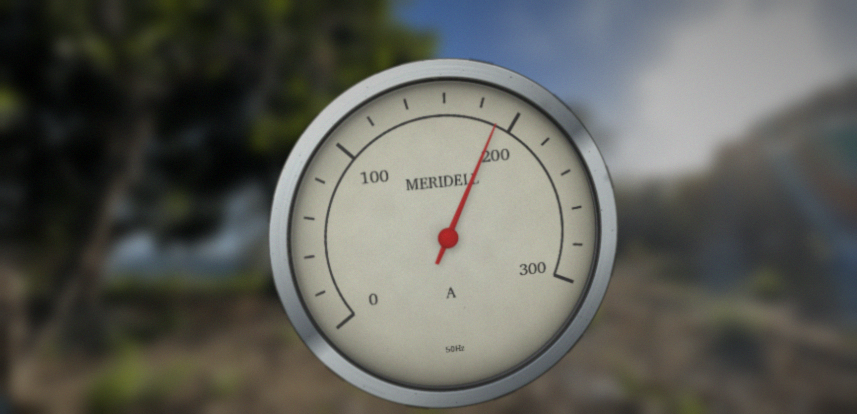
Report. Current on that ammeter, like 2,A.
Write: 190,A
